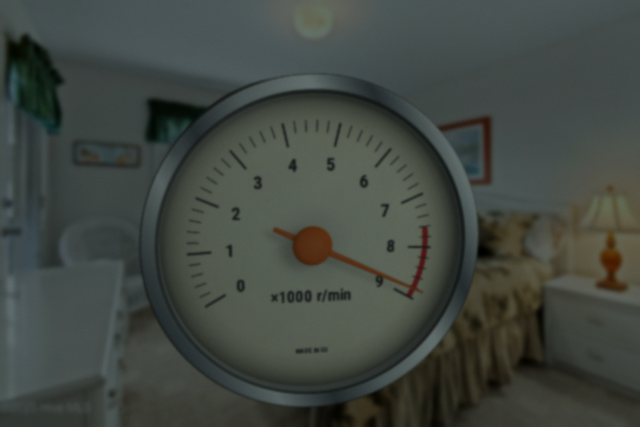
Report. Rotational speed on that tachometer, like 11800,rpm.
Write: 8800,rpm
